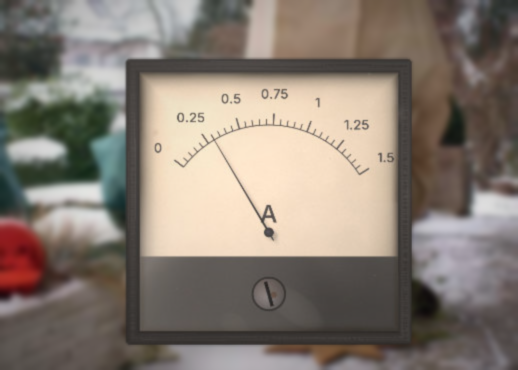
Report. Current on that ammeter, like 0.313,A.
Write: 0.3,A
